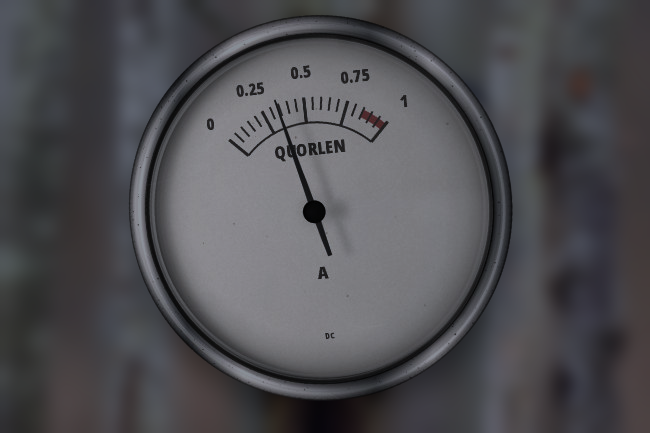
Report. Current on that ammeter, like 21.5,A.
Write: 0.35,A
